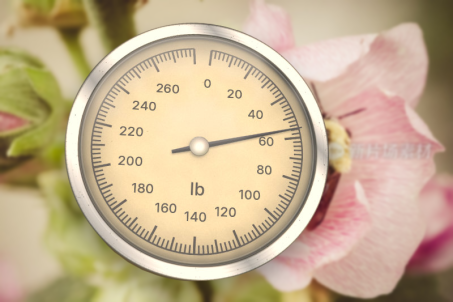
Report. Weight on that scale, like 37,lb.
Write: 56,lb
